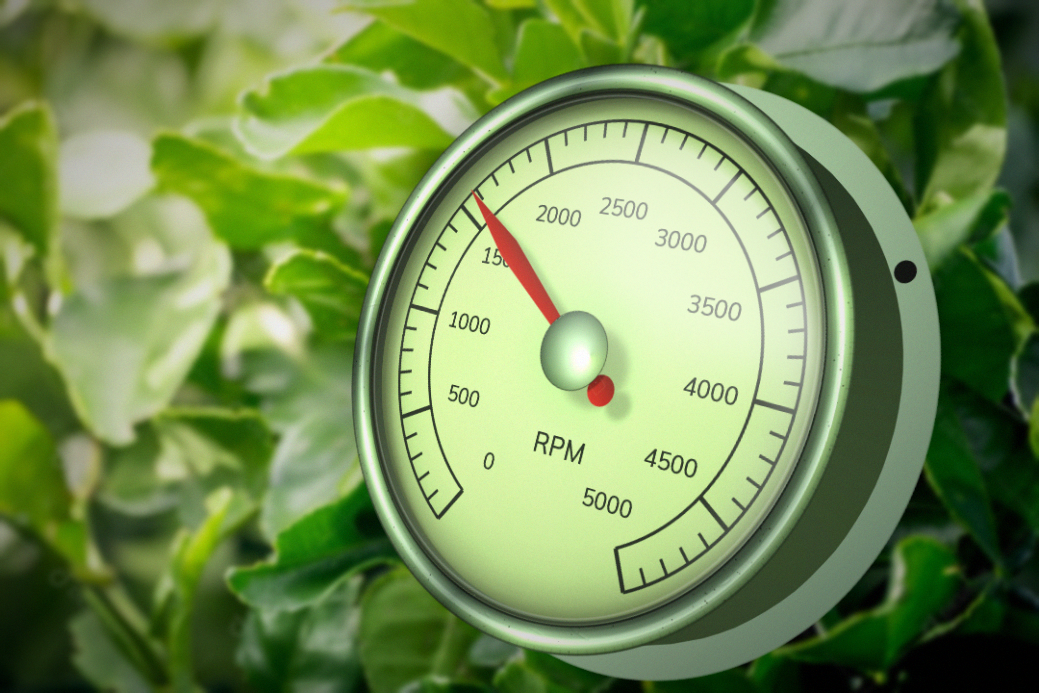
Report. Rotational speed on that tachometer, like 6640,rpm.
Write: 1600,rpm
